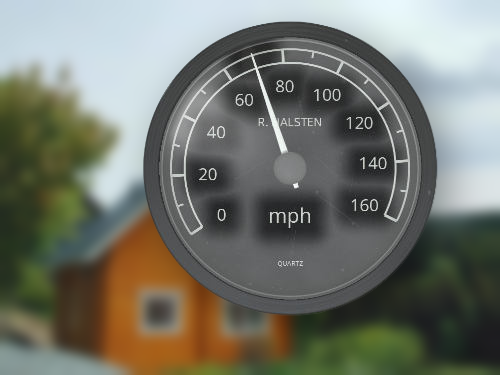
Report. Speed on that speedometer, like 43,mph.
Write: 70,mph
